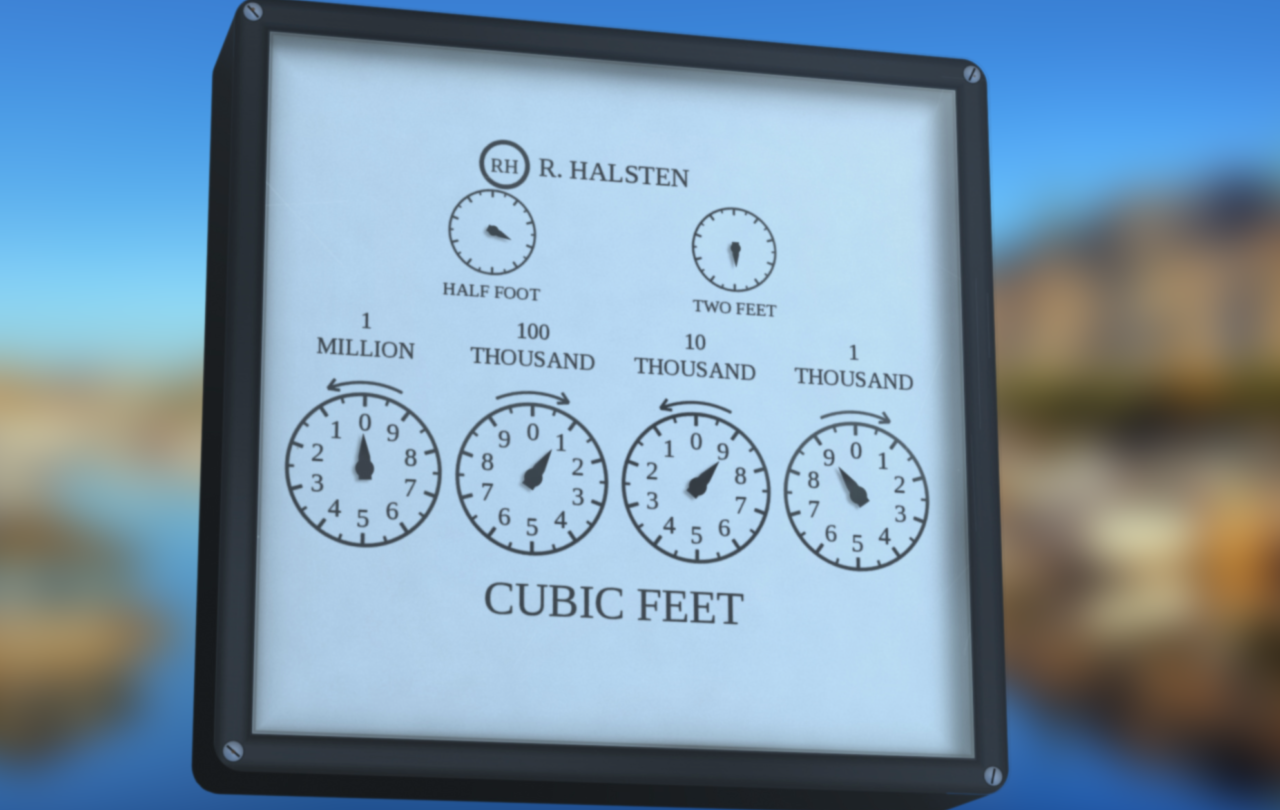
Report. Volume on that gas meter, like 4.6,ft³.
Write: 8900,ft³
